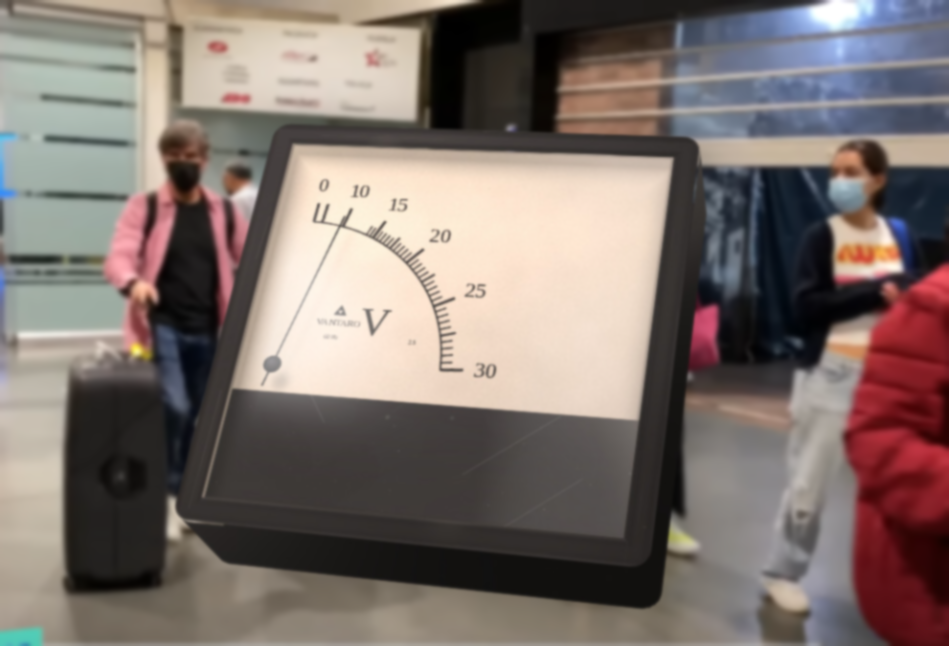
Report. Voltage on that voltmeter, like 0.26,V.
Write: 10,V
